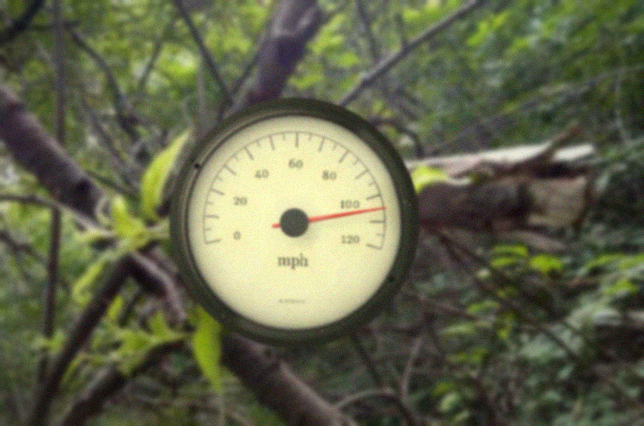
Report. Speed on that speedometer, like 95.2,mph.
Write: 105,mph
